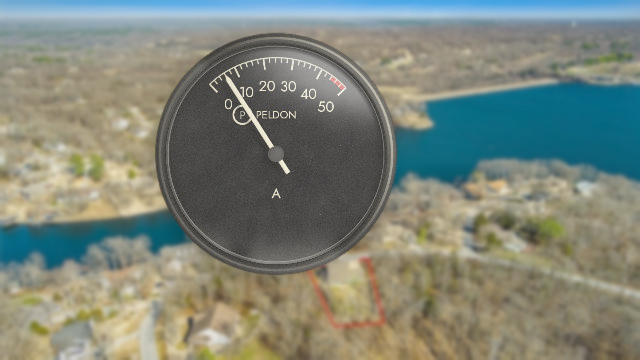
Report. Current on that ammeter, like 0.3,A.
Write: 6,A
